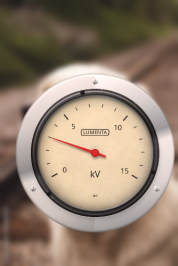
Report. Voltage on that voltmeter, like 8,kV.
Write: 3,kV
